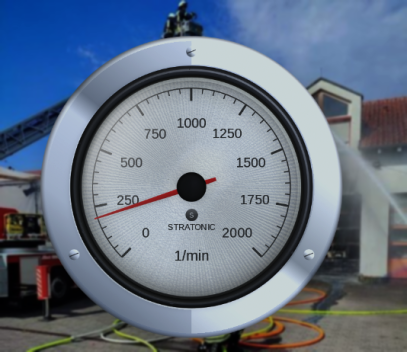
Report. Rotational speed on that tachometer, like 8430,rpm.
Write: 200,rpm
